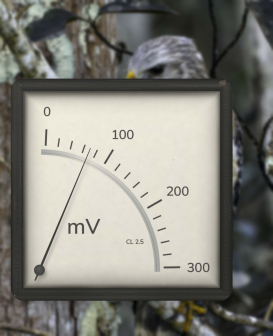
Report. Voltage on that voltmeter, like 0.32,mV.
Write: 70,mV
